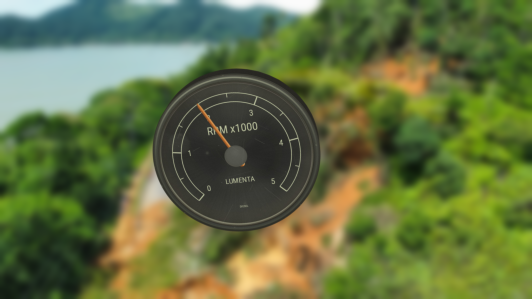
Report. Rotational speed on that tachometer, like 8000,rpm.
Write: 2000,rpm
